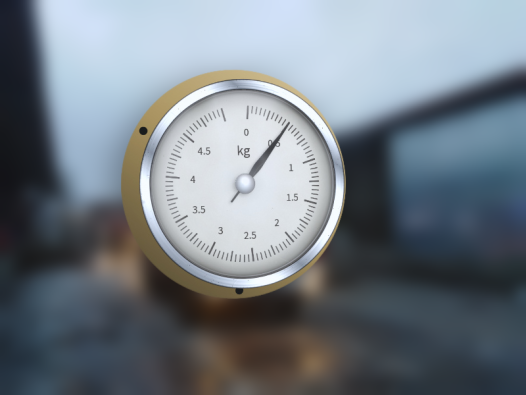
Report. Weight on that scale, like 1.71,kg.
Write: 0.5,kg
